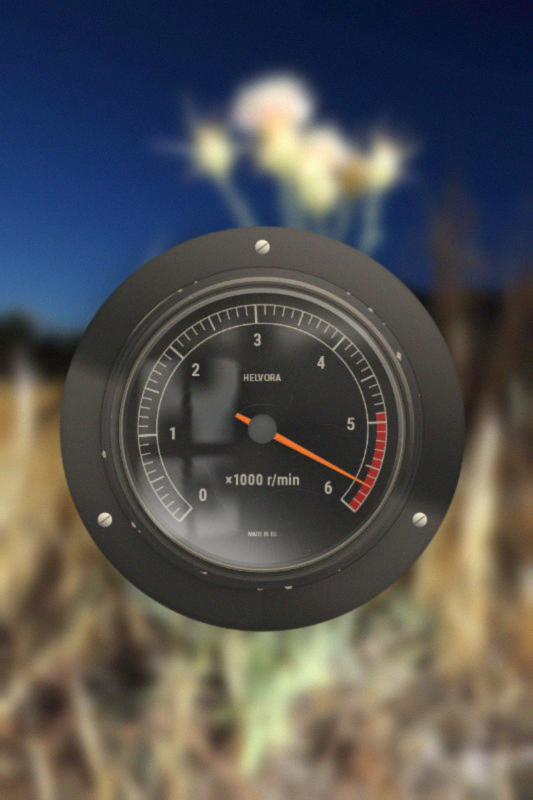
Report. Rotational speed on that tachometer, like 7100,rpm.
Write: 5700,rpm
